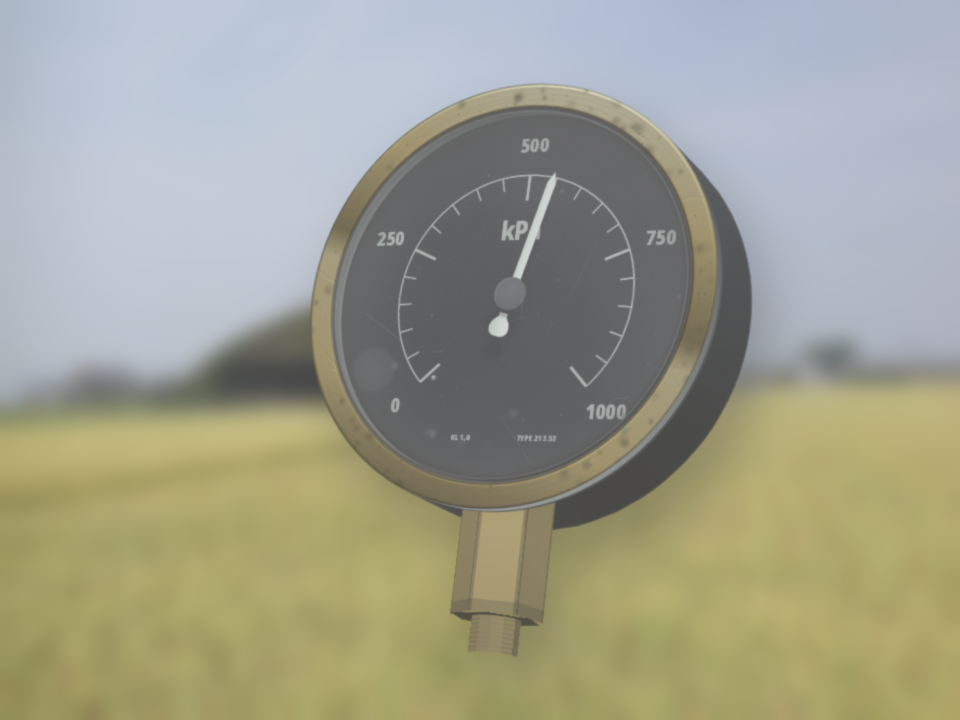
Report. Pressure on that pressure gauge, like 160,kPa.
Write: 550,kPa
